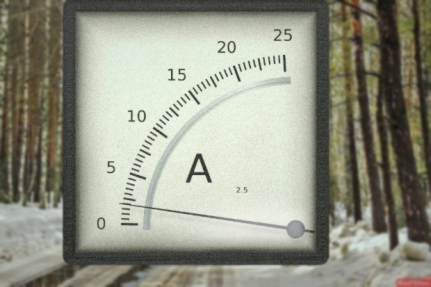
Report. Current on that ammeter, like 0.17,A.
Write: 2,A
